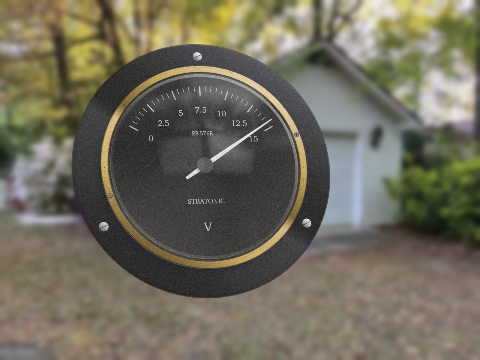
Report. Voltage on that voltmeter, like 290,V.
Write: 14.5,V
